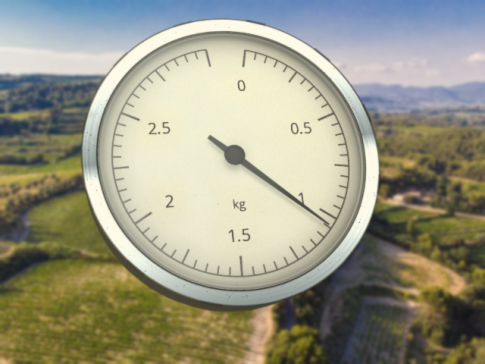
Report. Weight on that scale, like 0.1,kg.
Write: 1.05,kg
